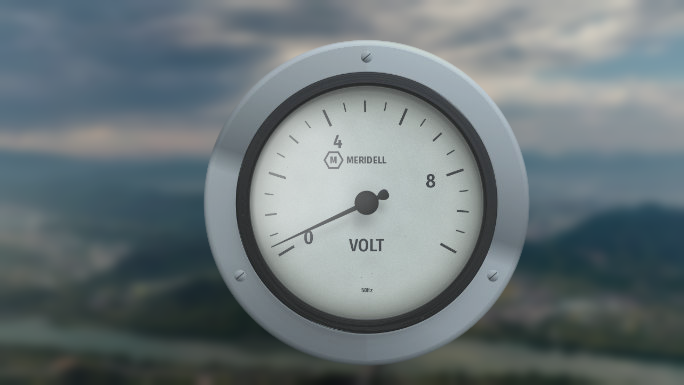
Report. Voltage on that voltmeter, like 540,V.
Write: 0.25,V
